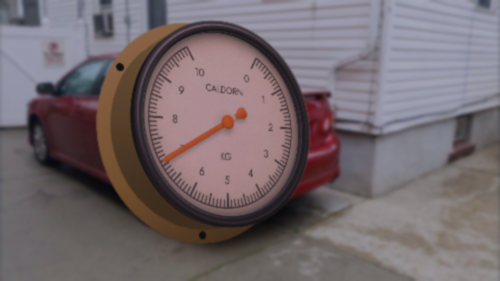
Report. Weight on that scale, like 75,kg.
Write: 7,kg
